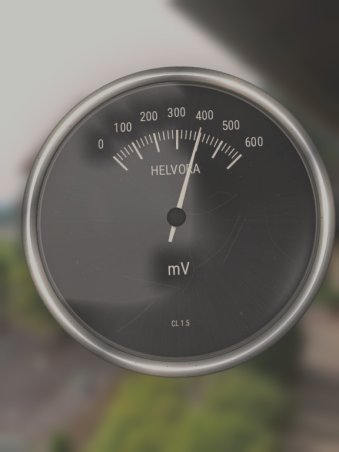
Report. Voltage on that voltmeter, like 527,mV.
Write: 400,mV
